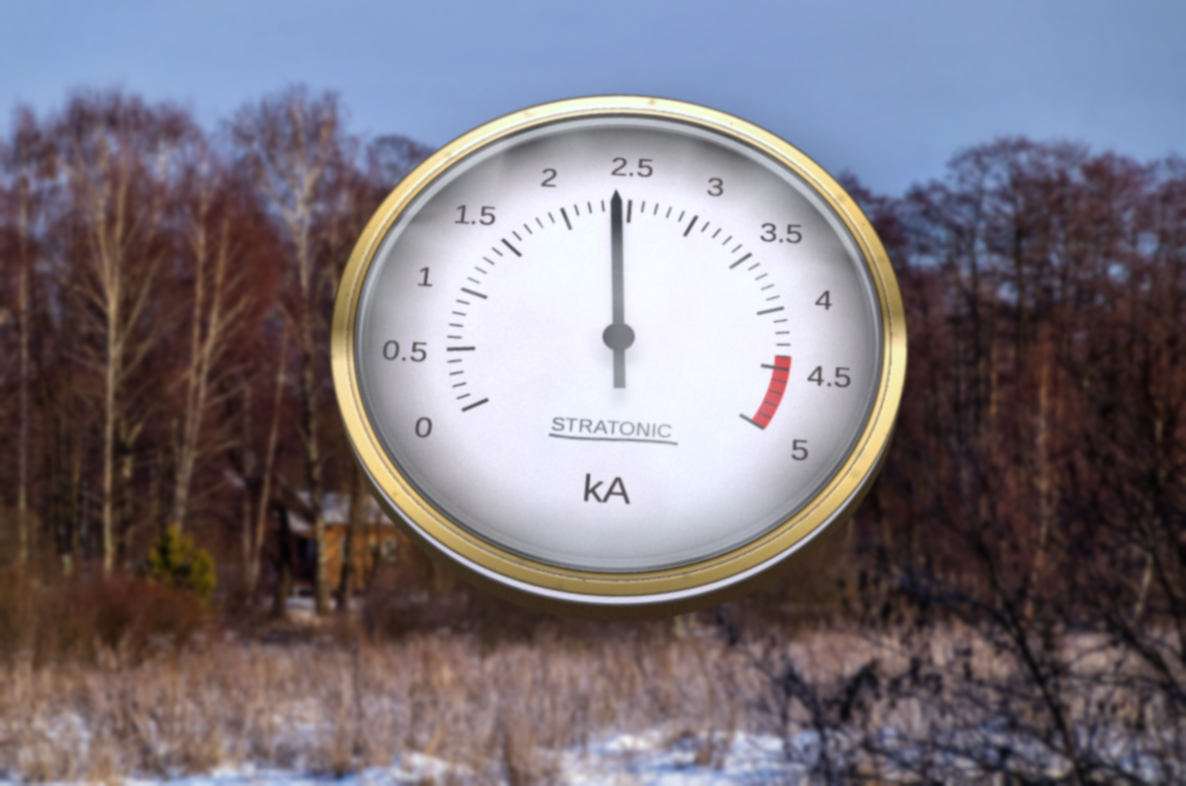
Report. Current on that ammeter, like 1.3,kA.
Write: 2.4,kA
